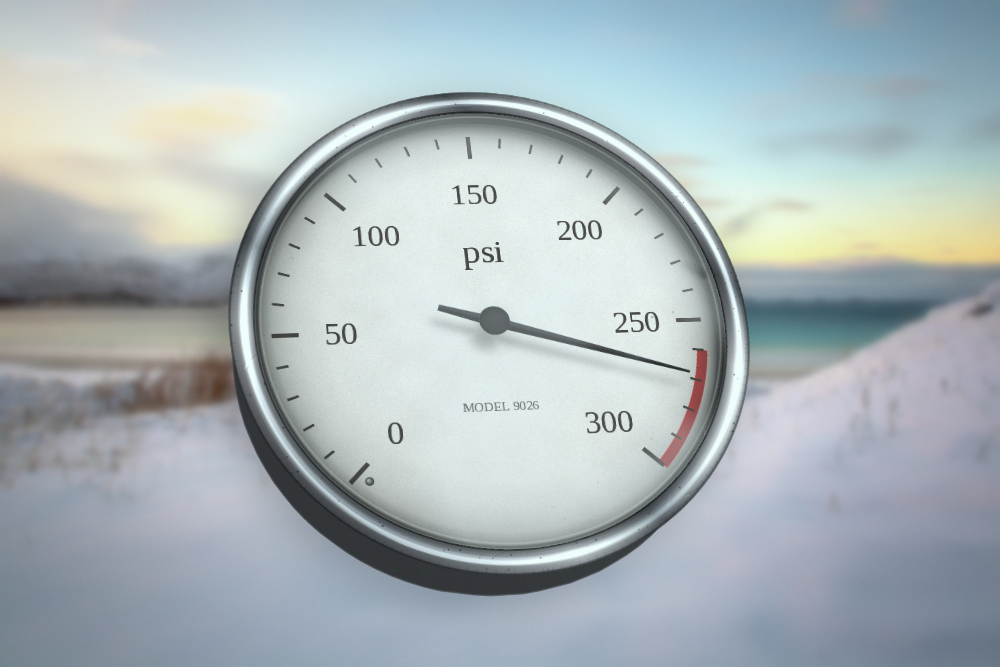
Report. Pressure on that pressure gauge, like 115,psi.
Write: 270,psi
